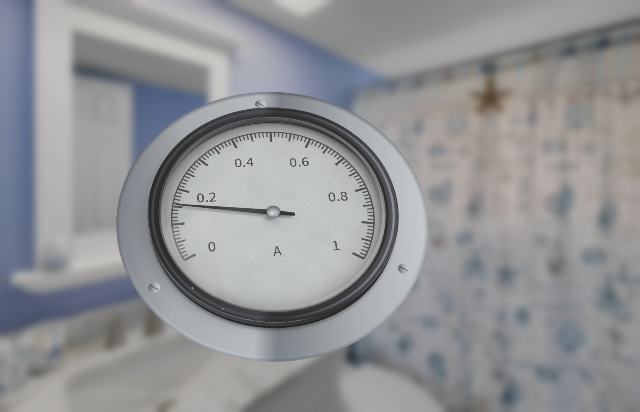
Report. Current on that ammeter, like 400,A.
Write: 0.15,A
